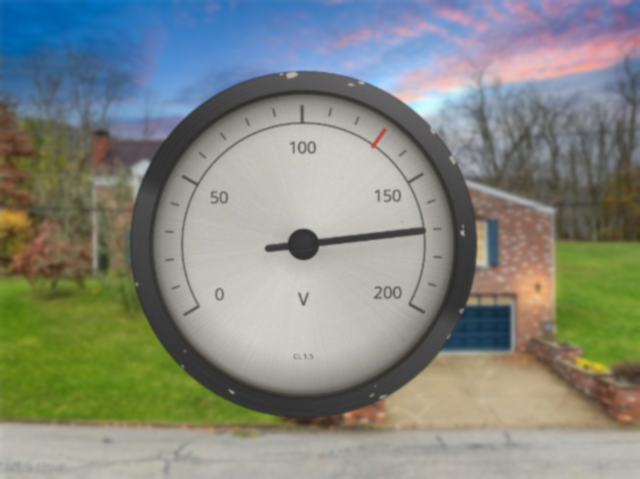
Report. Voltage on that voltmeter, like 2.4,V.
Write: 170,V
